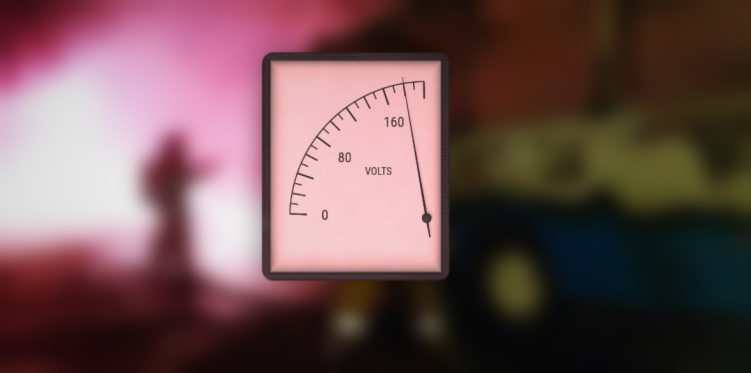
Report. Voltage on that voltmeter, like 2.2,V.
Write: 180,V
